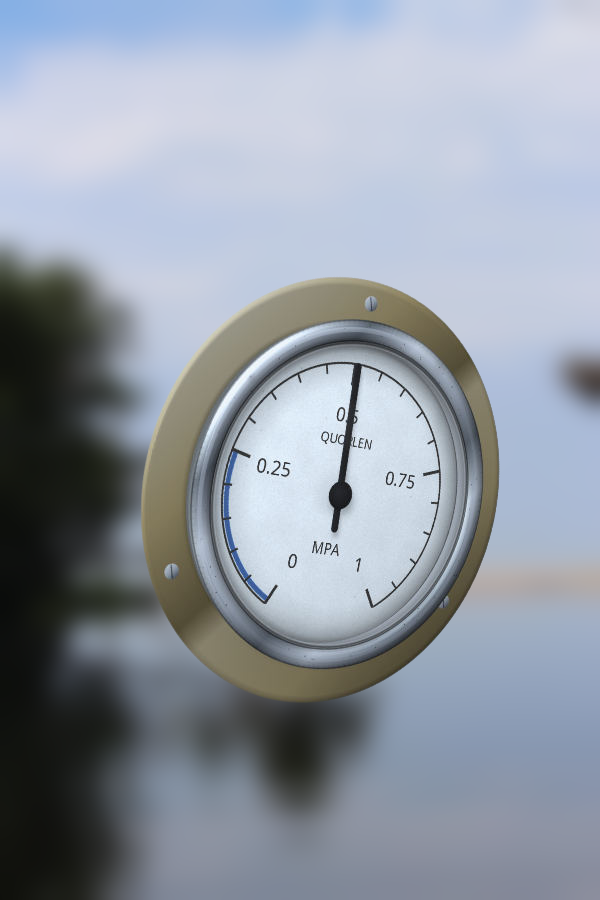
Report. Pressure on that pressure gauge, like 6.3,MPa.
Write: 0.5,MPa
